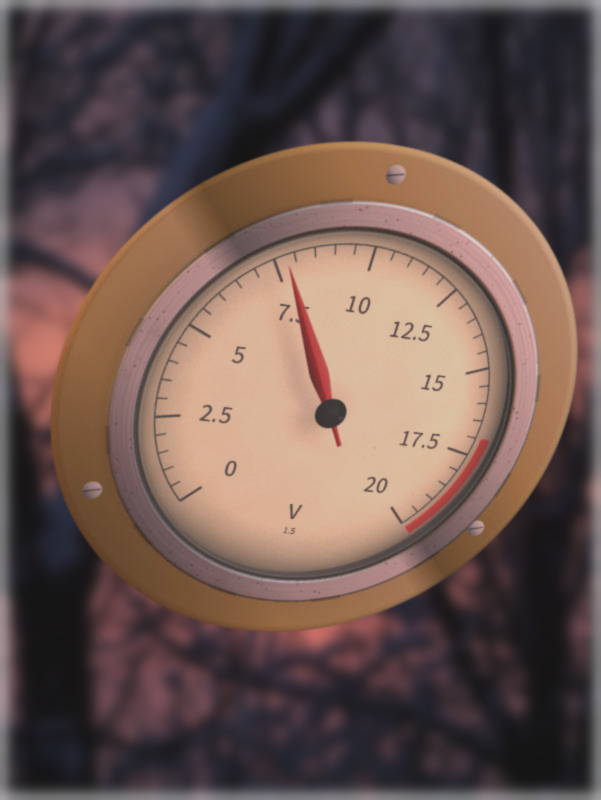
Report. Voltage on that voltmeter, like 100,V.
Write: 7.75,V
